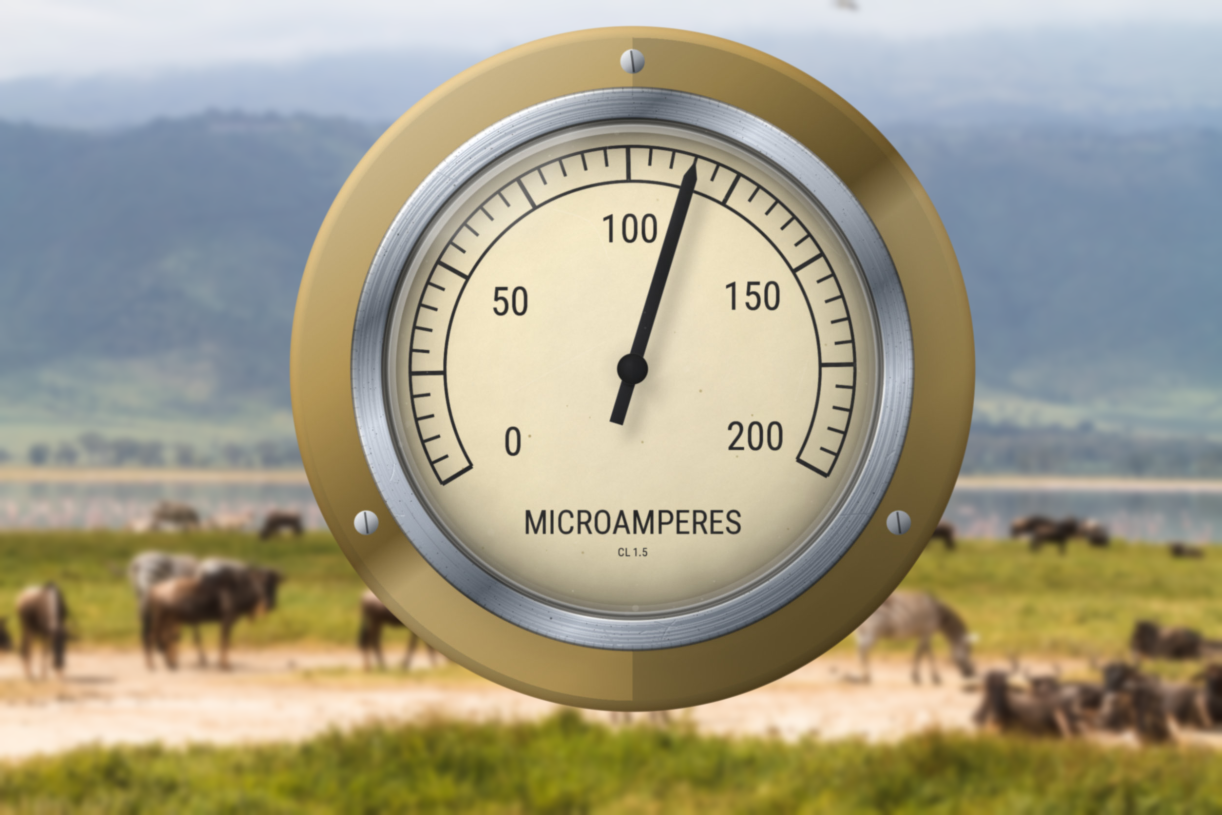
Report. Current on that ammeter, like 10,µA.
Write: 115,µA
